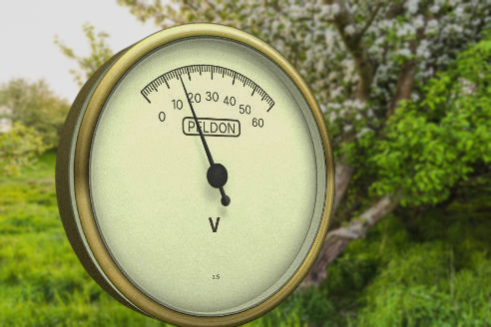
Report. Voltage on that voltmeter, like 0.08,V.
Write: 15,V
